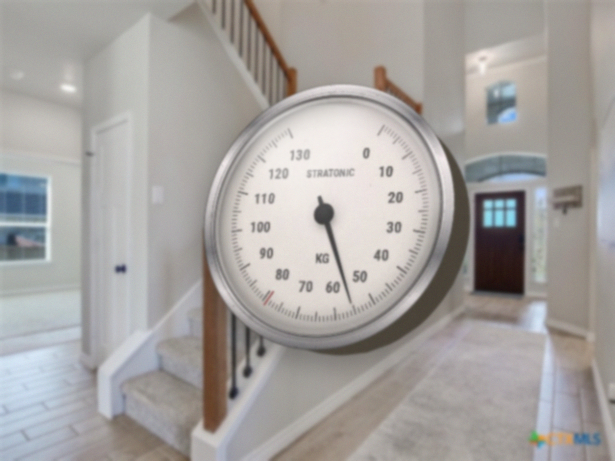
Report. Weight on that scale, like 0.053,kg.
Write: 55,kg
